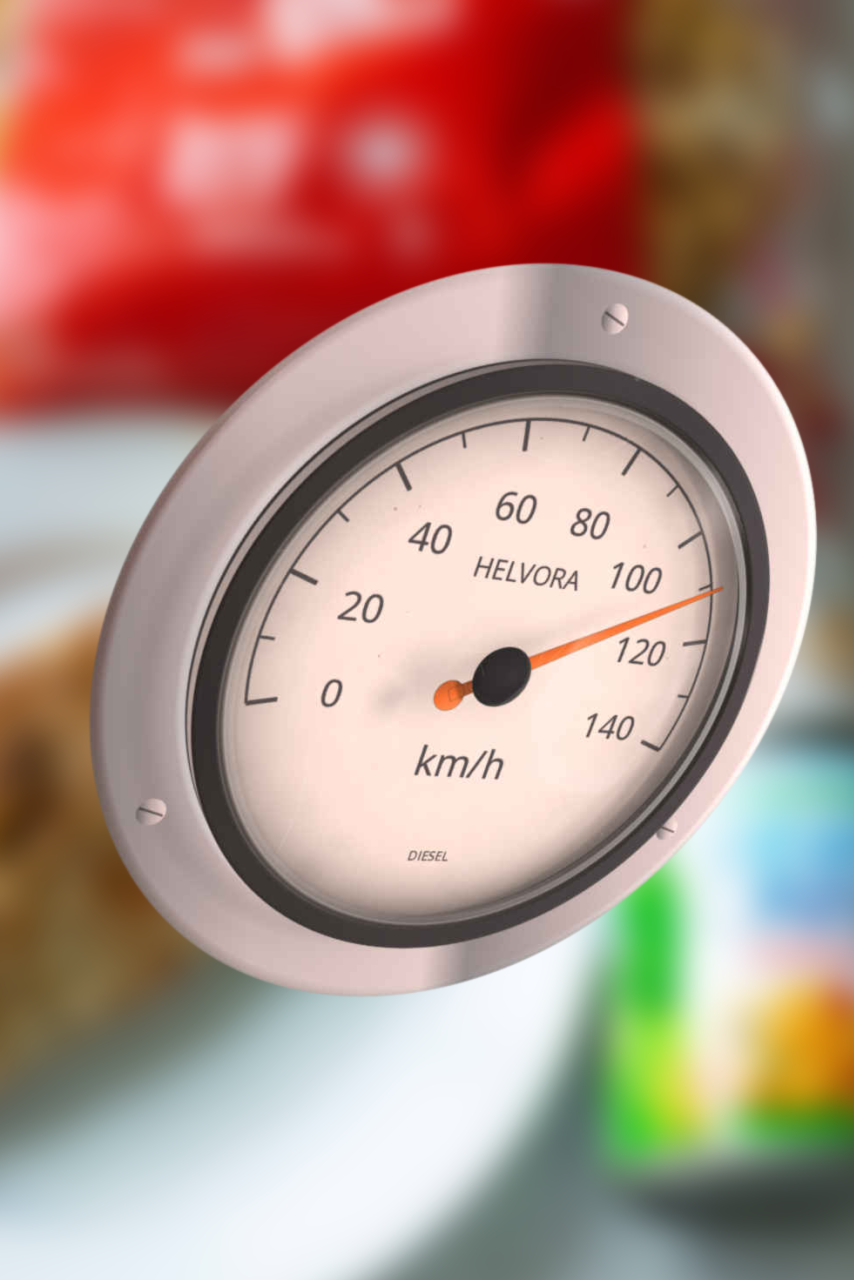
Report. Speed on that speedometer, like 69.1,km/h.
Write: 110,km/h
